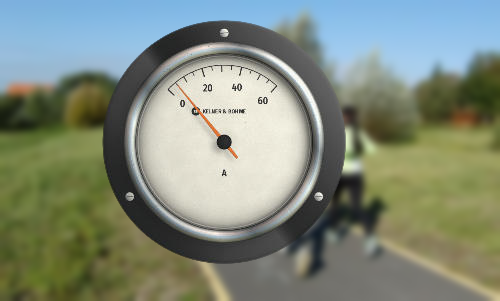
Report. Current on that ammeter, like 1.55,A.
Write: 5,A
